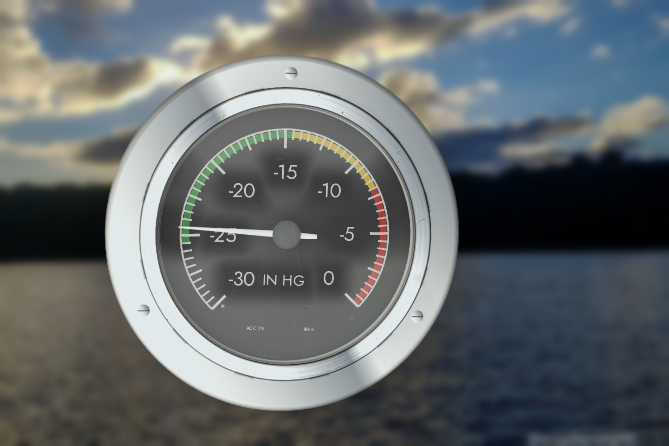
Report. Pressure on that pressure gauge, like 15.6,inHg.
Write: -24.5,inHg
